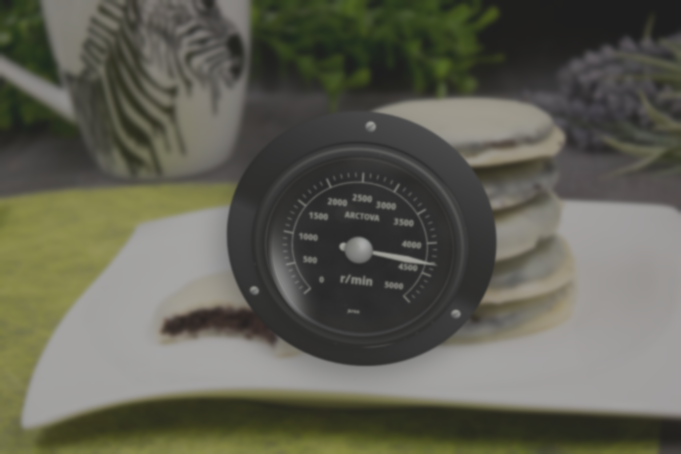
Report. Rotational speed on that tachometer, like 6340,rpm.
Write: 4300,rpm
